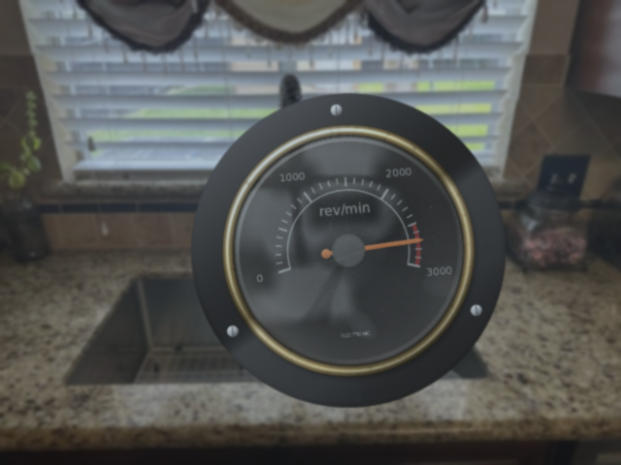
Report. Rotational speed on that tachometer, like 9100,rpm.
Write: 2700,rpm
